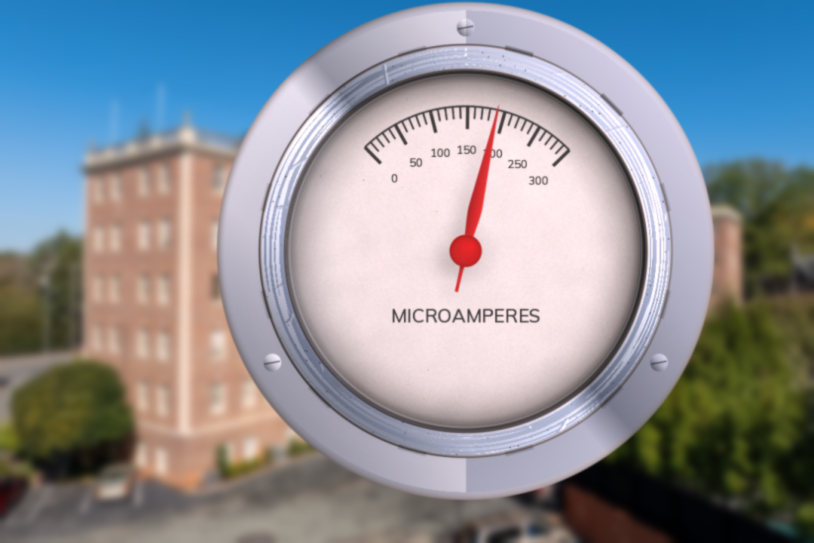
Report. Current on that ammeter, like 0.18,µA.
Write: 190,µA
